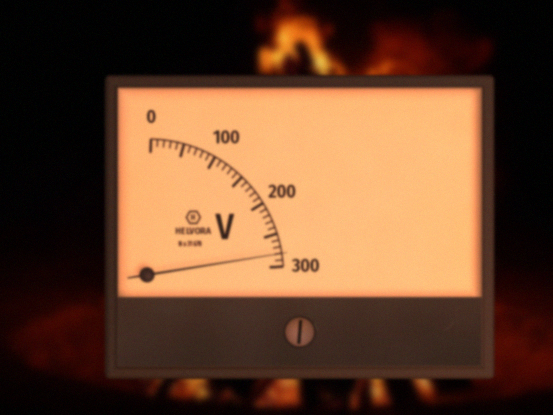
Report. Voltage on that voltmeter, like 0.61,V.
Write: 280,V
